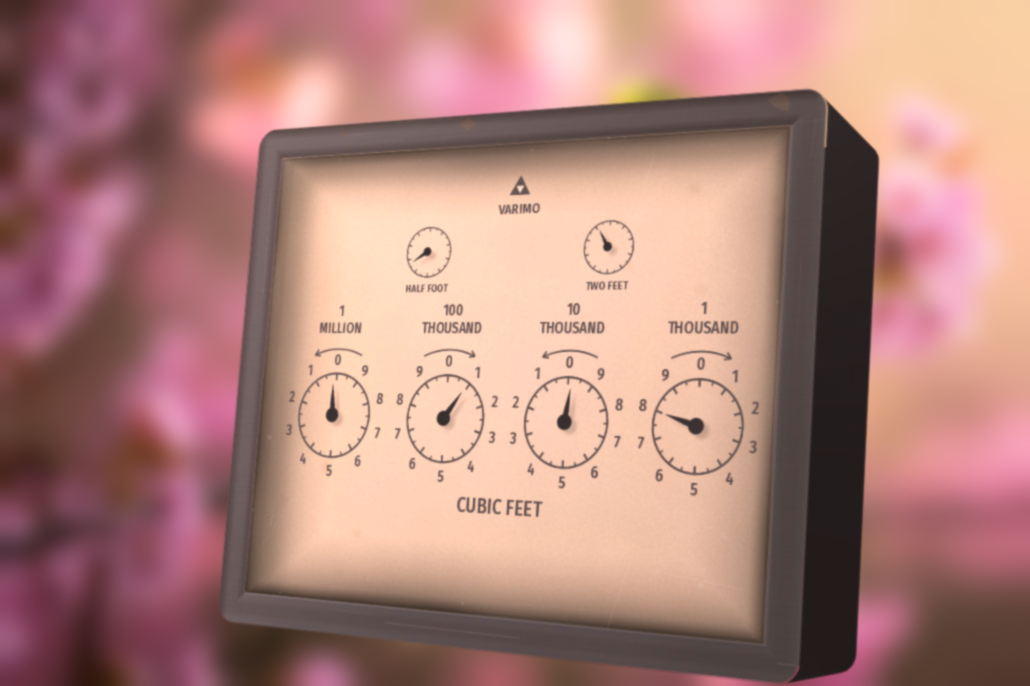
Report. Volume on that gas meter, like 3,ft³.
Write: 9800,ft³
